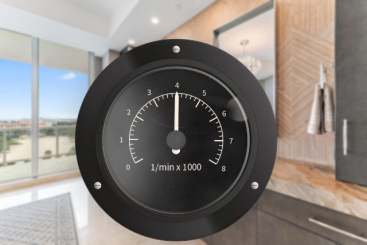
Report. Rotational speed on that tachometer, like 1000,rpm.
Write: 4000,rpm
